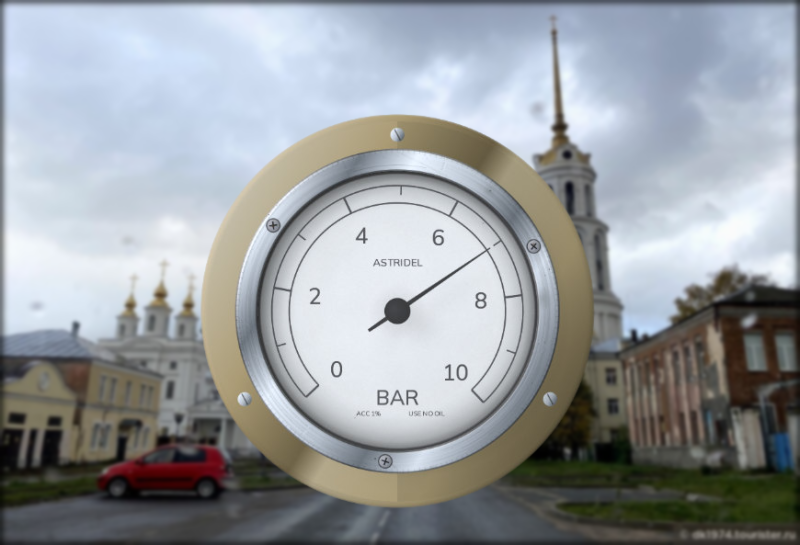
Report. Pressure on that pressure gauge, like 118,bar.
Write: 7,bar
